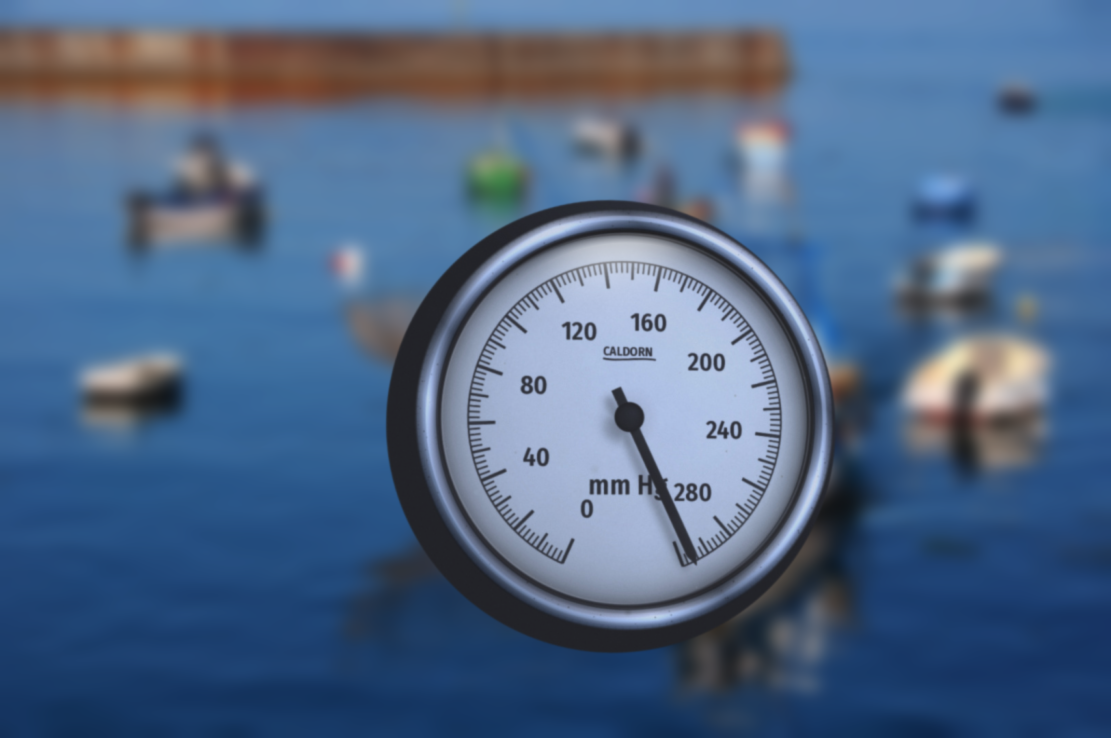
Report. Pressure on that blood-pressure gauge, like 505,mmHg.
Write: 296,mmHg
